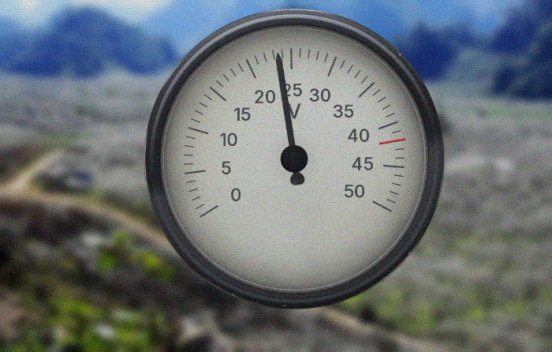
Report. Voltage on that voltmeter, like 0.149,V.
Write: 23.5,V
